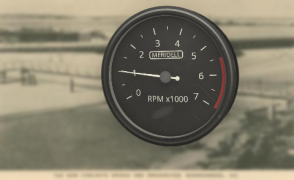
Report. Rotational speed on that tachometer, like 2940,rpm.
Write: 1000,rpm
